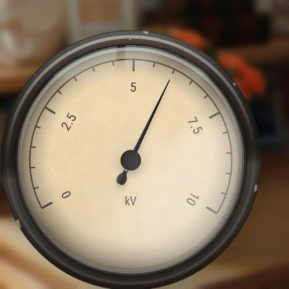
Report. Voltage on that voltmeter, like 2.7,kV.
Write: 6,kV
